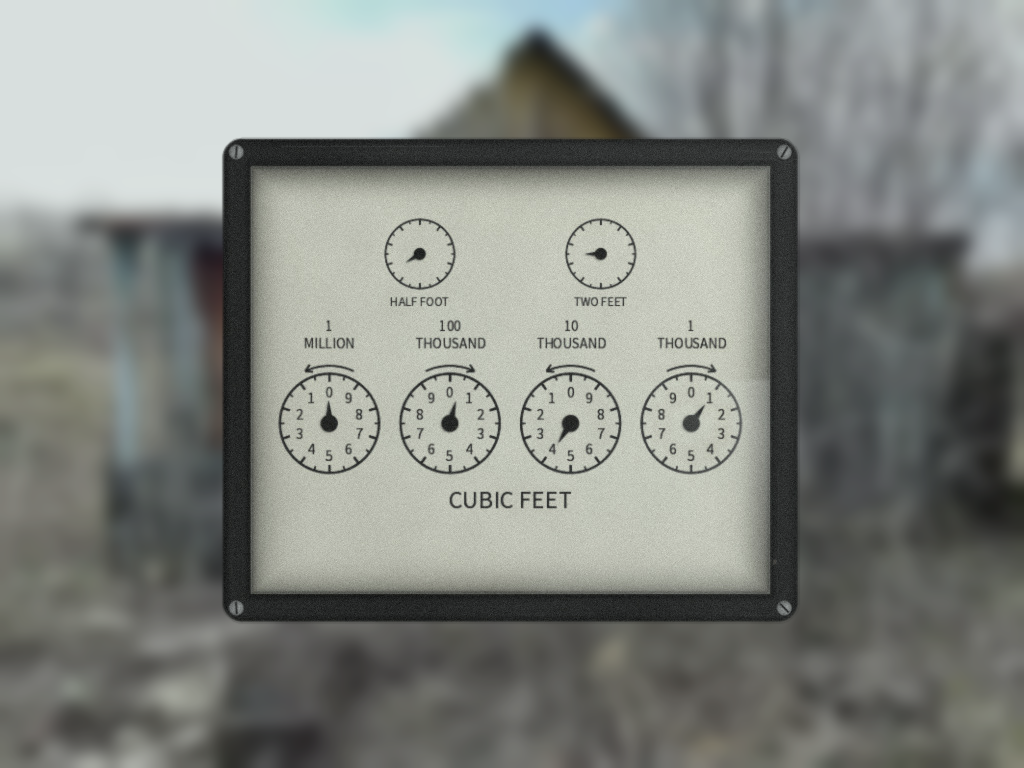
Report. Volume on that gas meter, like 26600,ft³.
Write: 4100,ft³
